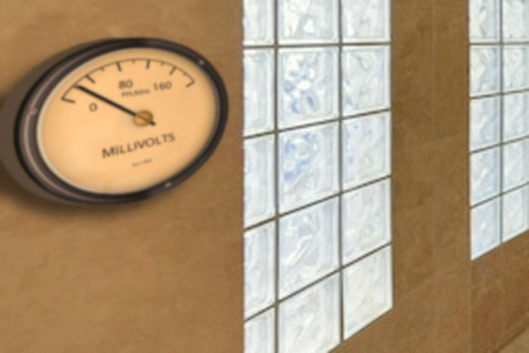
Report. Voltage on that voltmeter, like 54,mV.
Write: 20,mV
